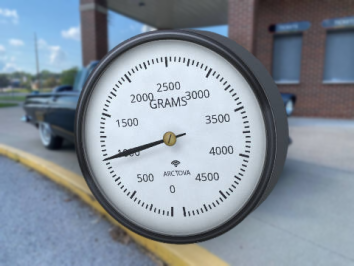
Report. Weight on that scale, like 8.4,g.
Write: 1000,g
